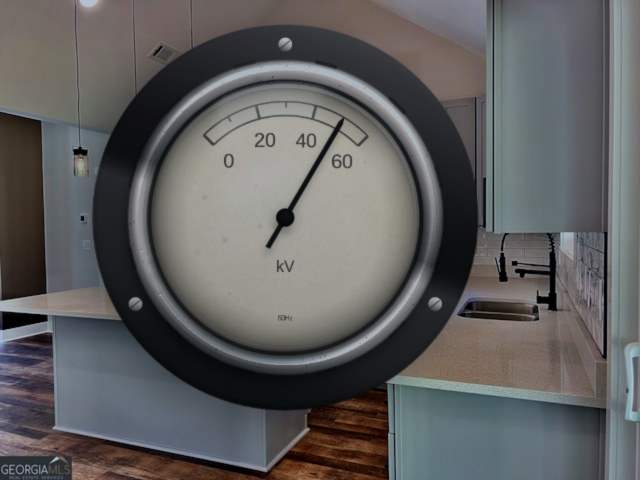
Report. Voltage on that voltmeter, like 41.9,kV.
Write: 50,kV
